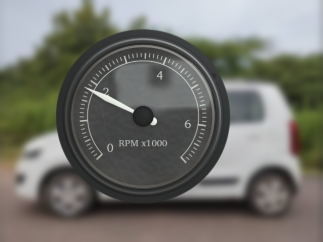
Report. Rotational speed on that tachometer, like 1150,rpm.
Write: 1800,rpm
